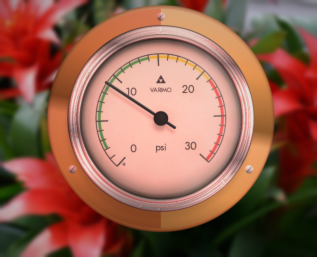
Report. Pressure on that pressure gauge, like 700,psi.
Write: 9,psi
